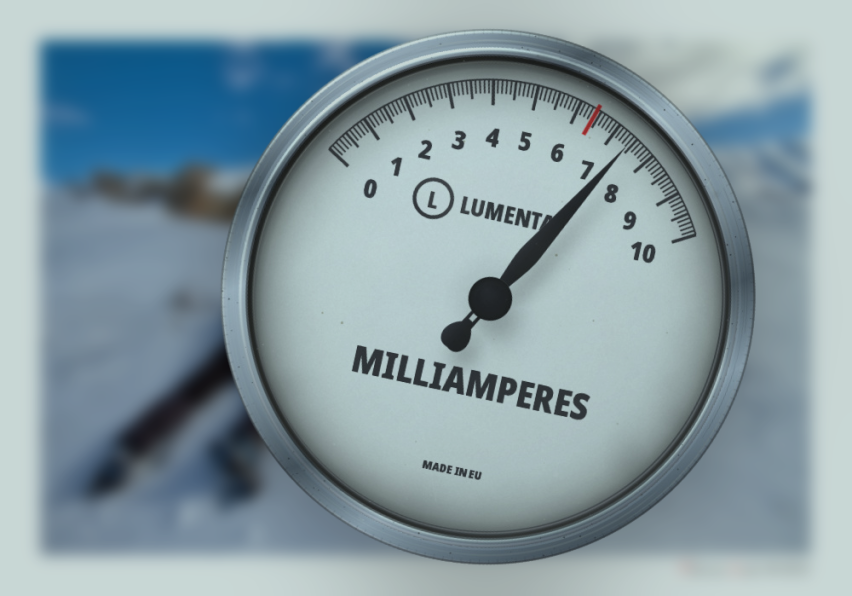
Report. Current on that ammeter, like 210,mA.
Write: 7.4,mA
